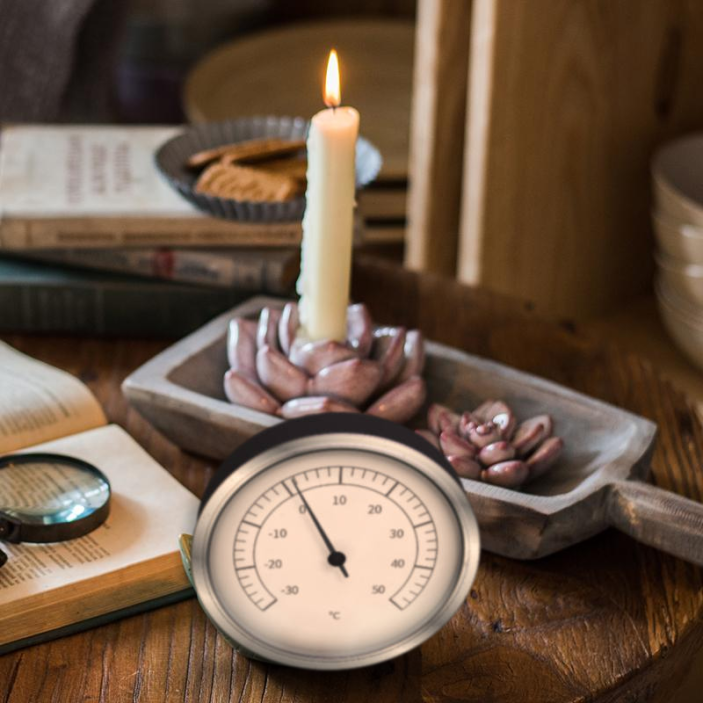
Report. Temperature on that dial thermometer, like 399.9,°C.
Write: 2,°C
